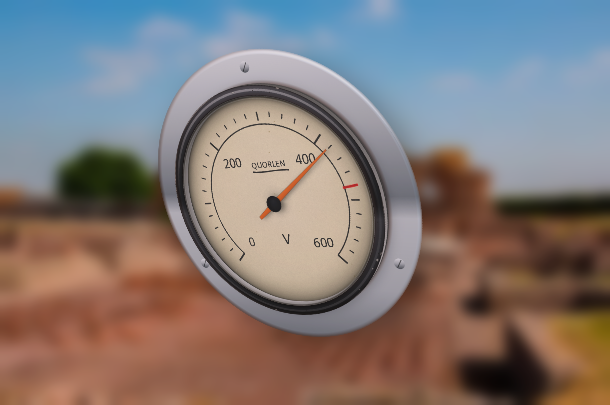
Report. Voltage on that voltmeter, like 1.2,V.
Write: 420,V
